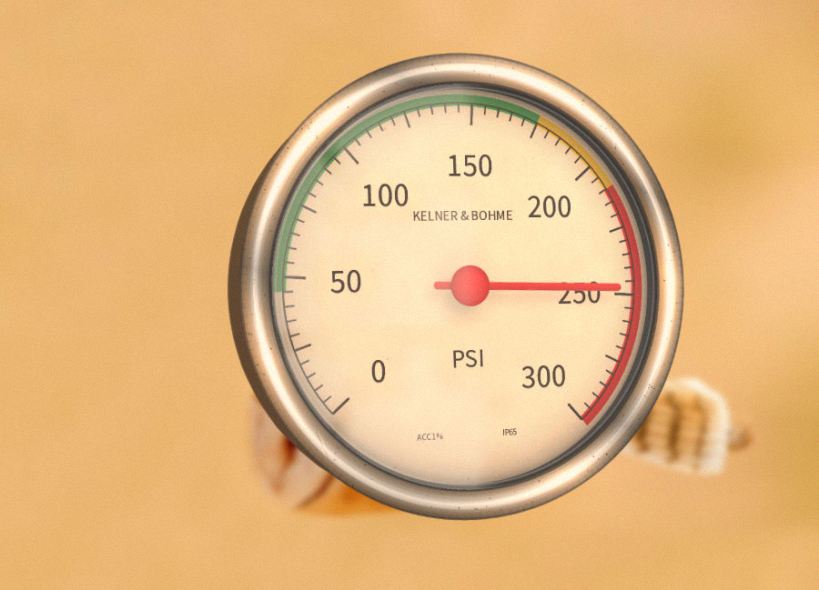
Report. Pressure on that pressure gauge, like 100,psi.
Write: 247.5,psi
